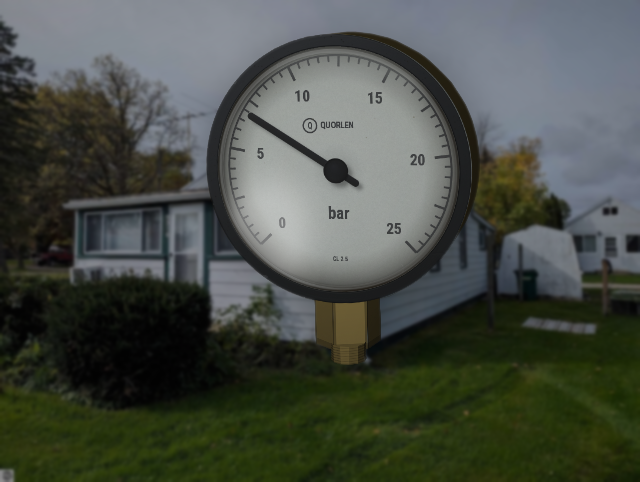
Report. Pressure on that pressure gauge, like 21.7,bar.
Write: 7,bar
